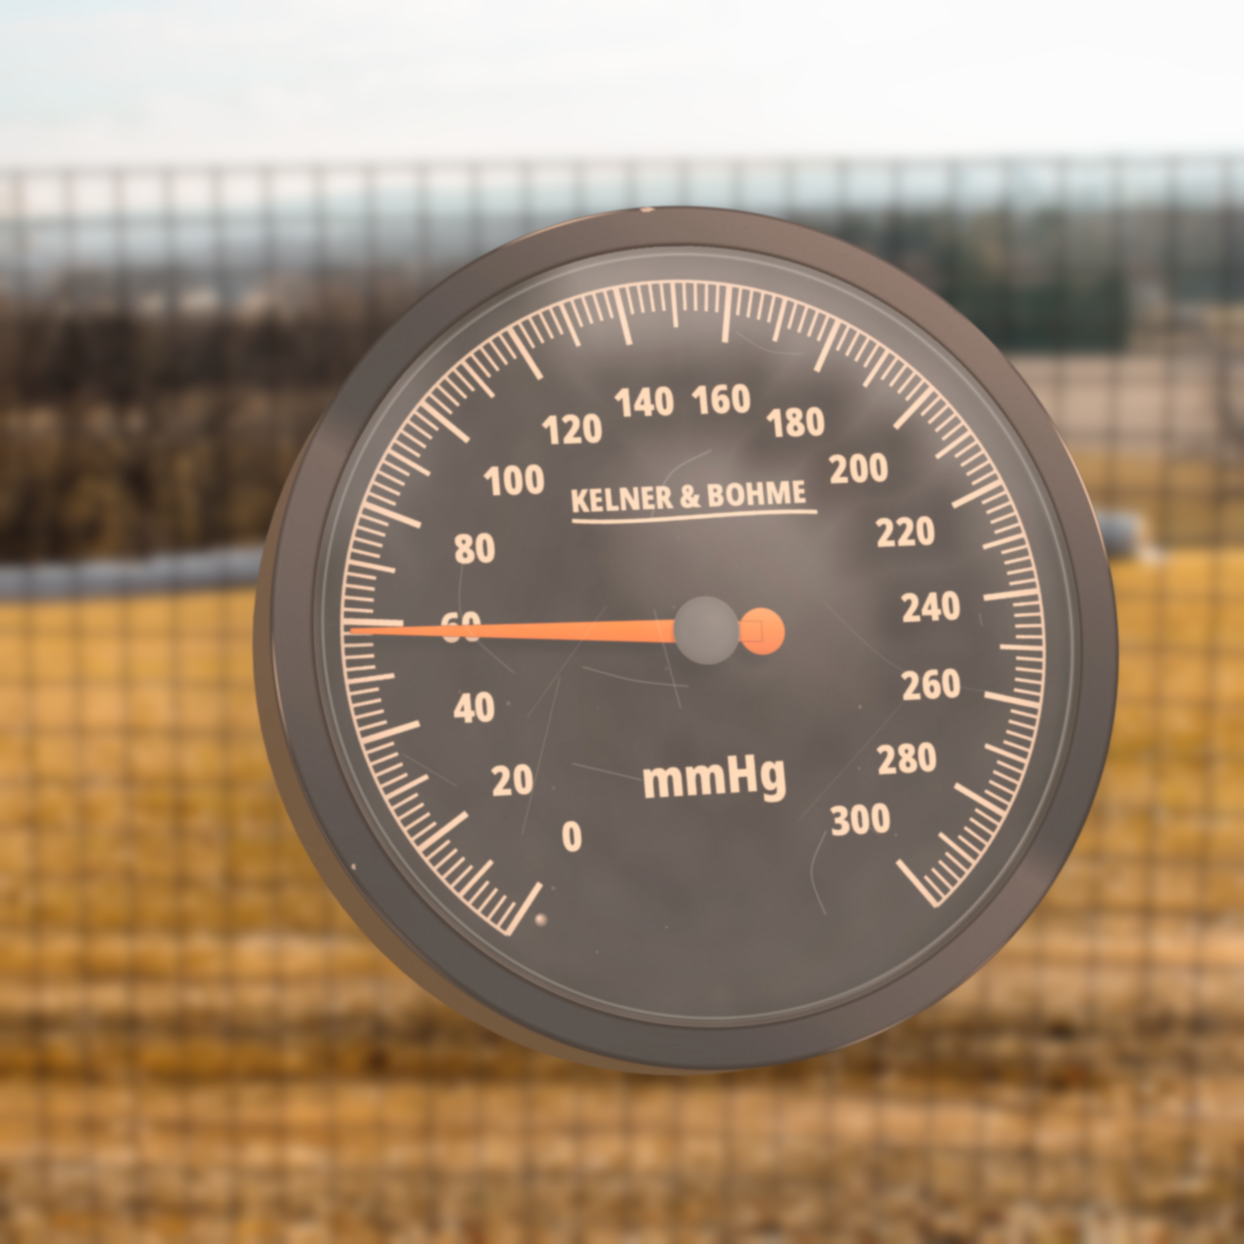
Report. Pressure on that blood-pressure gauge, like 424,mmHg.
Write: 58,mmHg
